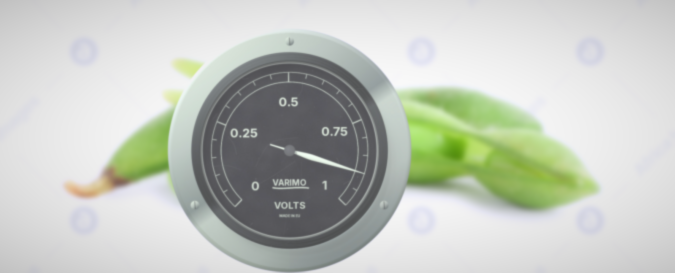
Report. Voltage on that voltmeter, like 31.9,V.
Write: 0.9,V
